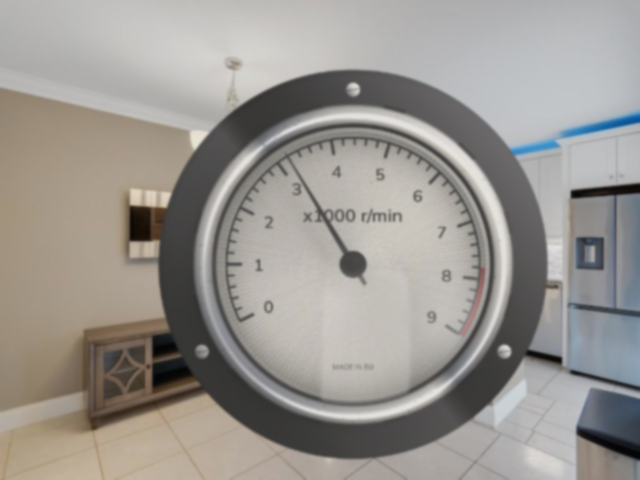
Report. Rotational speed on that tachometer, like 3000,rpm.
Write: 3200,rpm
